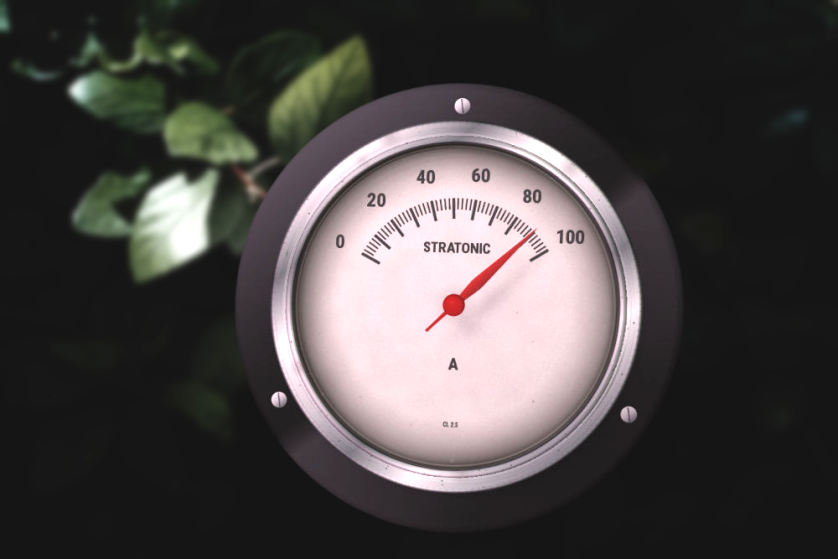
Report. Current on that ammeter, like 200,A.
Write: 90,A
